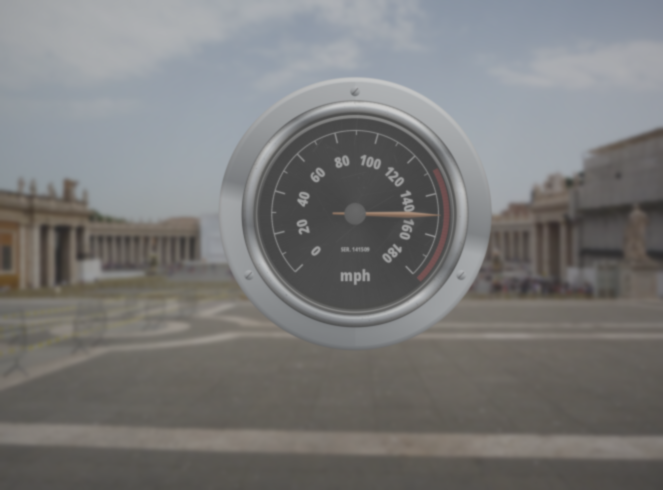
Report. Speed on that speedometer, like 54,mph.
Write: 150,mph
